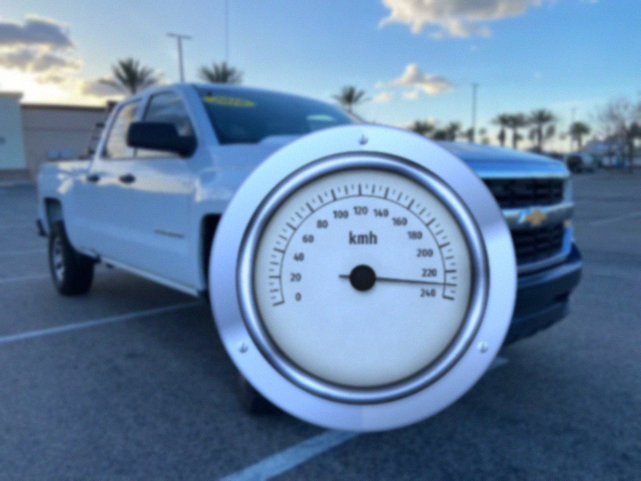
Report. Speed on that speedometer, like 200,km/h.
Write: 230,km/h
